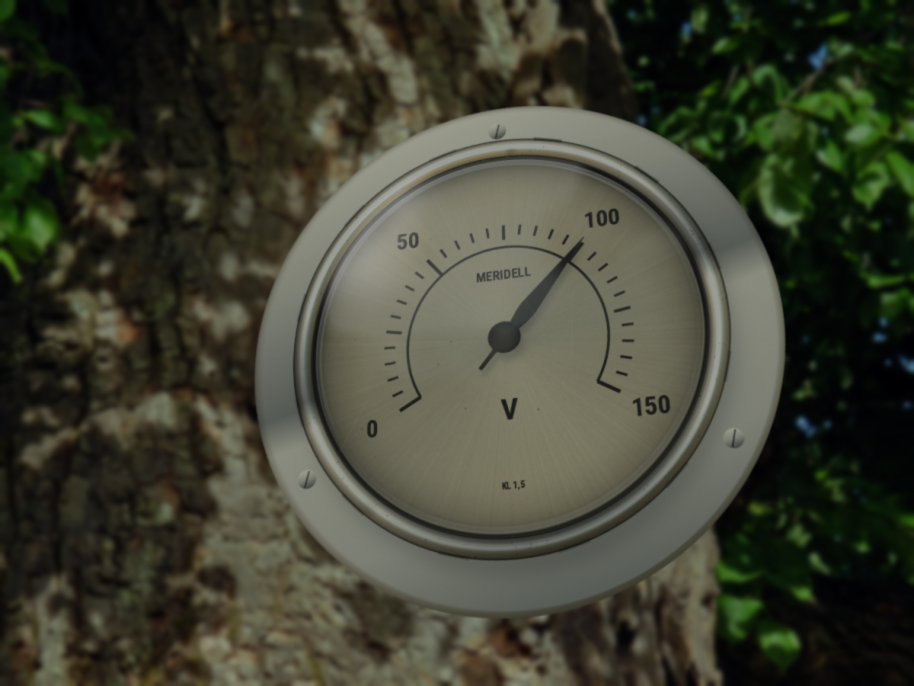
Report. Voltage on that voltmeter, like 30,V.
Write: 100,V
